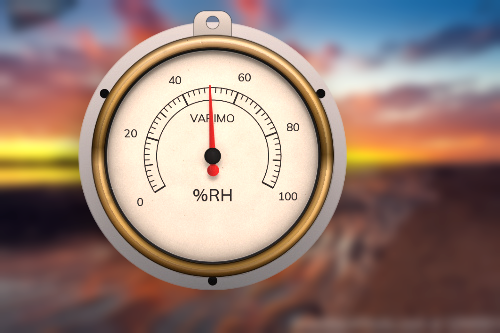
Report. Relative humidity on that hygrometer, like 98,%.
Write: 50,%
